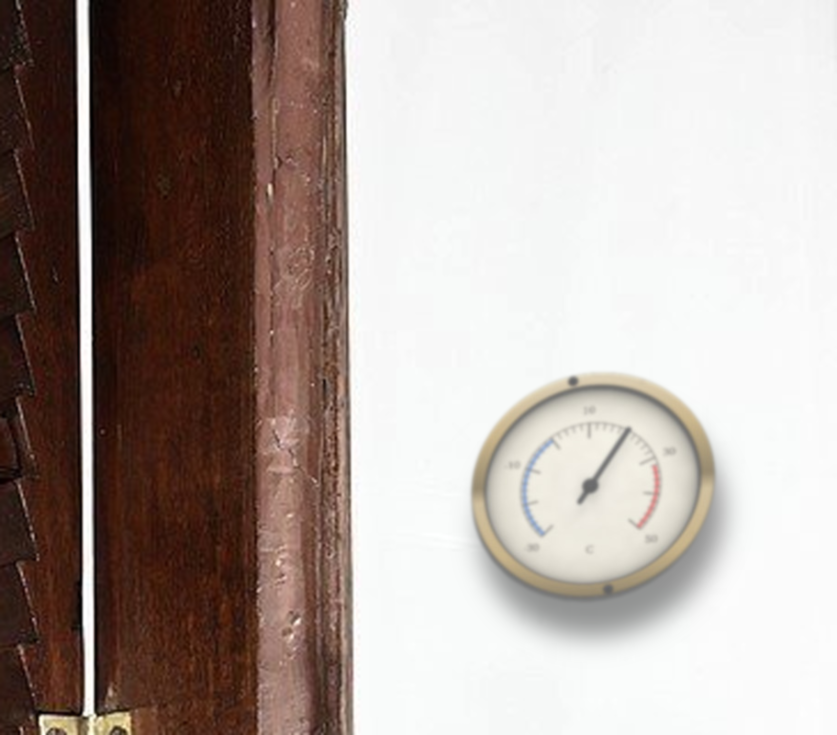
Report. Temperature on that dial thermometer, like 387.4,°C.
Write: 20,°C
